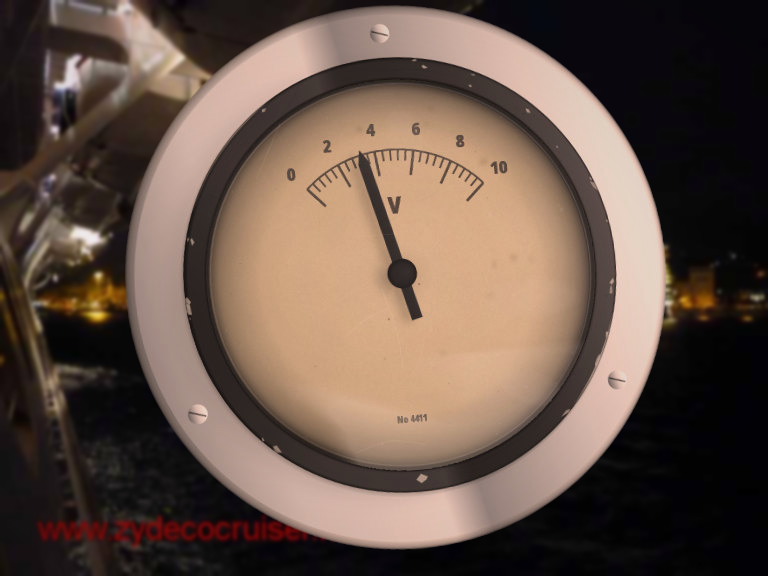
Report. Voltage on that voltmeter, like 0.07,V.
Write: 3.2,V
